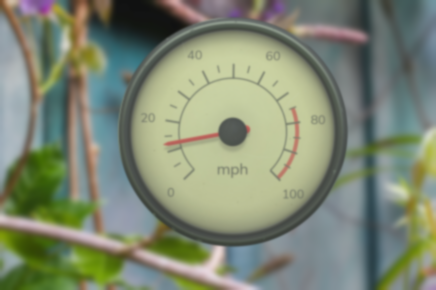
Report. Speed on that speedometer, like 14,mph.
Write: 12.5,mph
